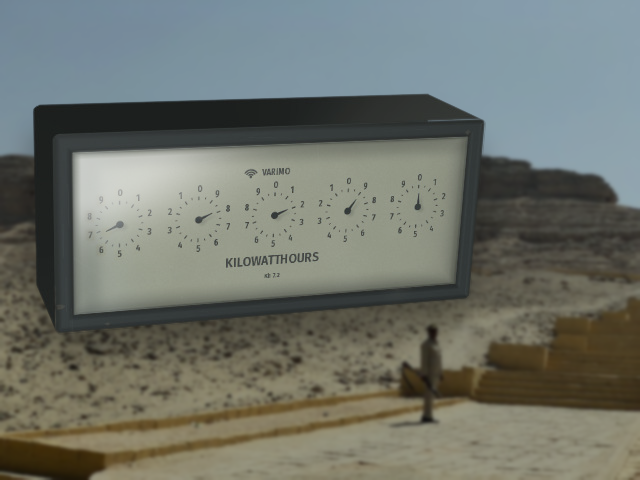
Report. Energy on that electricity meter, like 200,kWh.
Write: 68190,kWh
